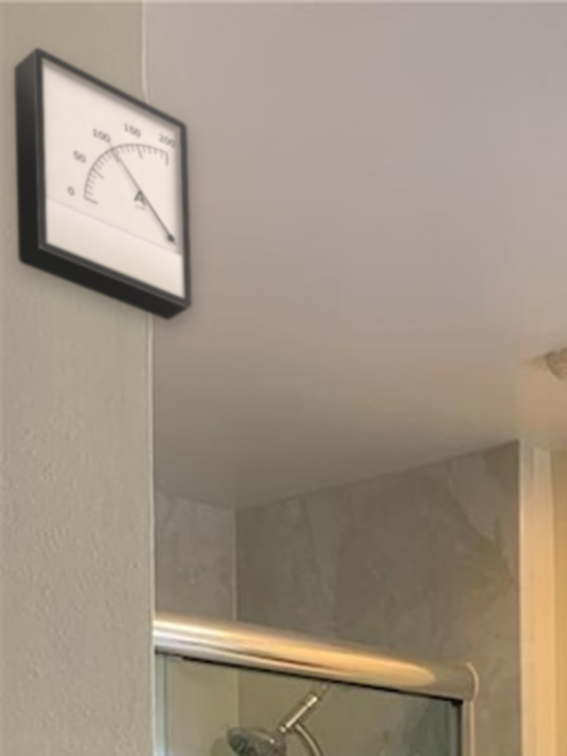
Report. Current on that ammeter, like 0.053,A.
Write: 100,A
